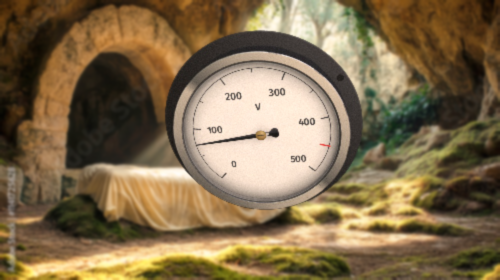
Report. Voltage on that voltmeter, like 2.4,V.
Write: 75,V
